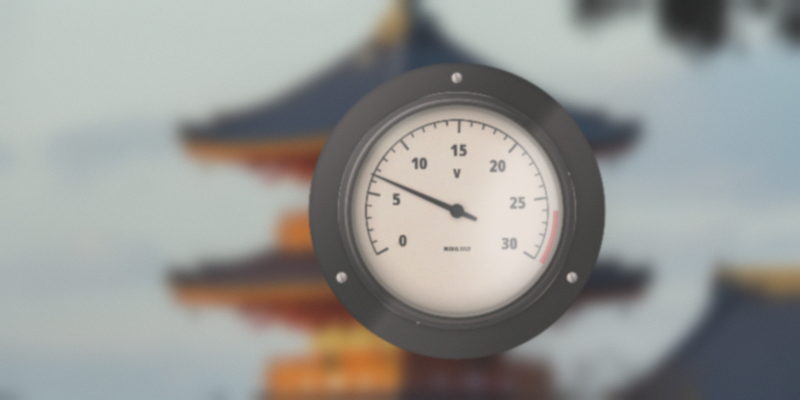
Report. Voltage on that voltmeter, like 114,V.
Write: 6.5,V
